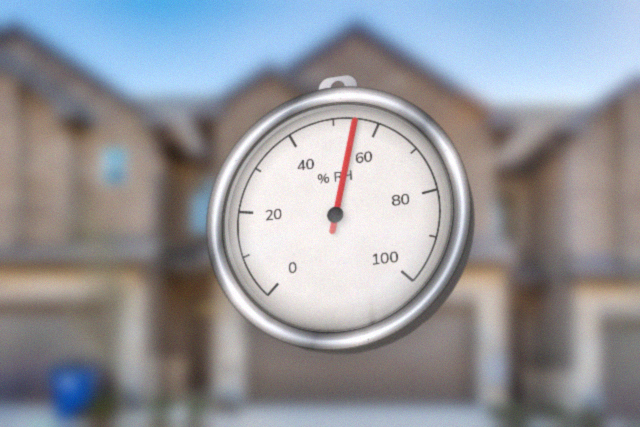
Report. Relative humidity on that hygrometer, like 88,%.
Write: 55,%
